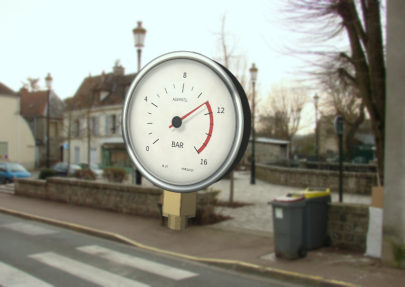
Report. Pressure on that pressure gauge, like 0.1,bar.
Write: 11,bar
